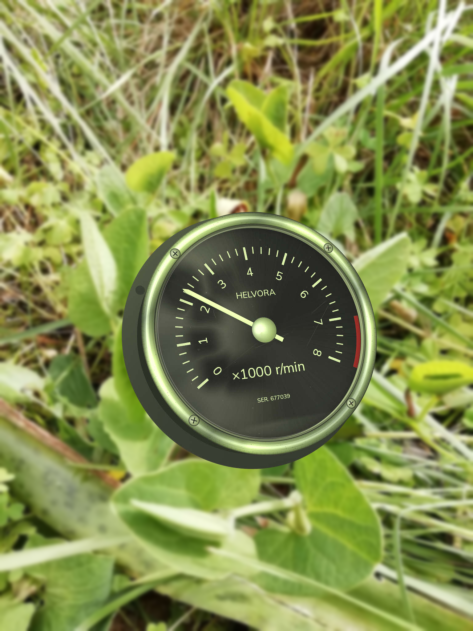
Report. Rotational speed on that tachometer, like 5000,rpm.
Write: 2200,rpm
